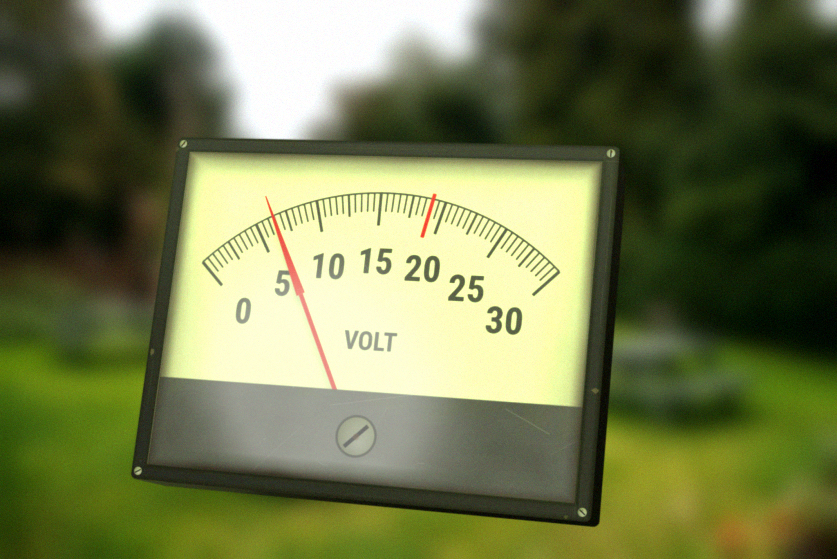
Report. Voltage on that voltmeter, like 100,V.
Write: 6.5,V
